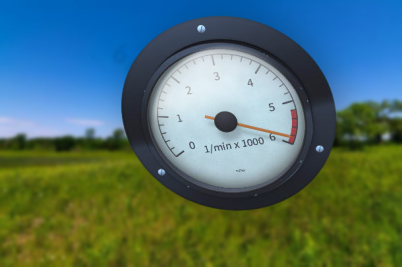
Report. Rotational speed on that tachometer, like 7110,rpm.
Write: 5800,rpm
